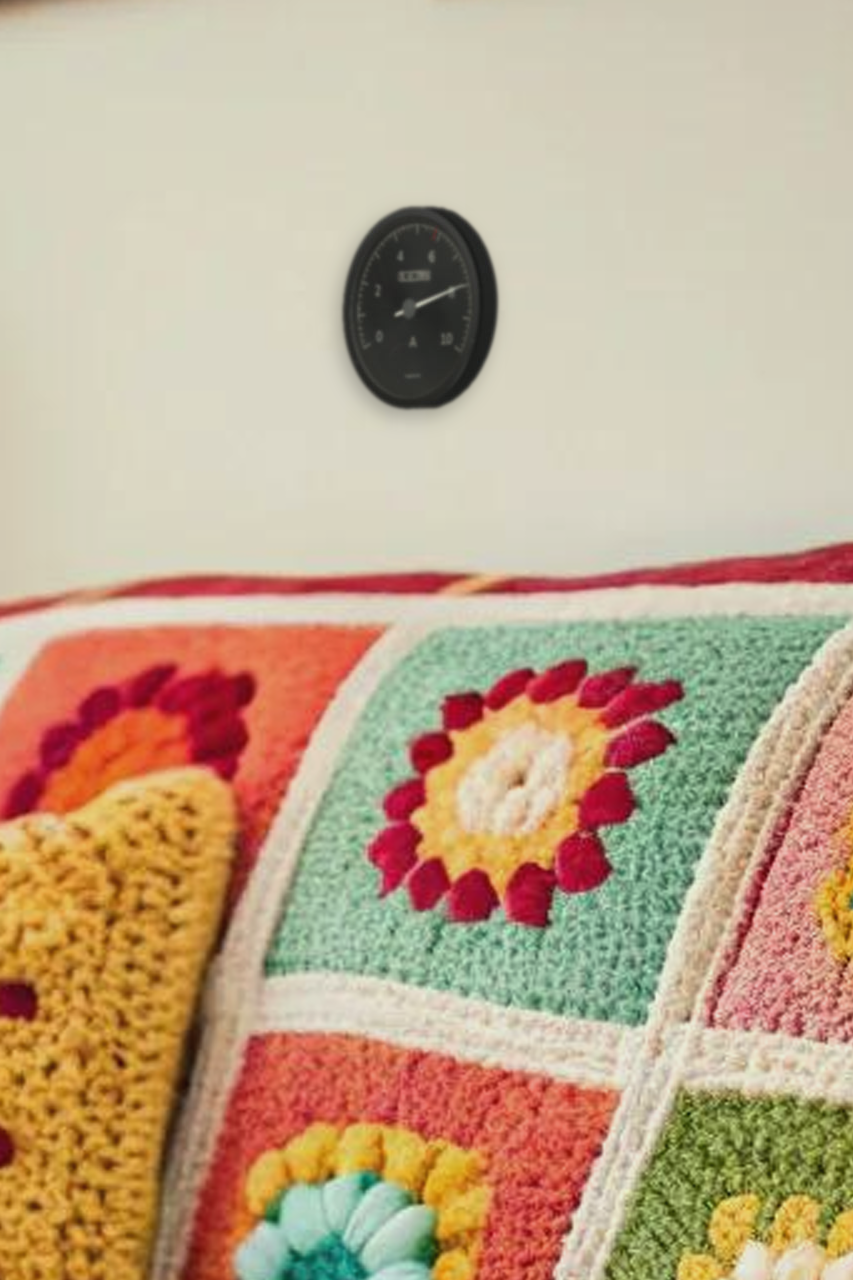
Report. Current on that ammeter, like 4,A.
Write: 8,A
